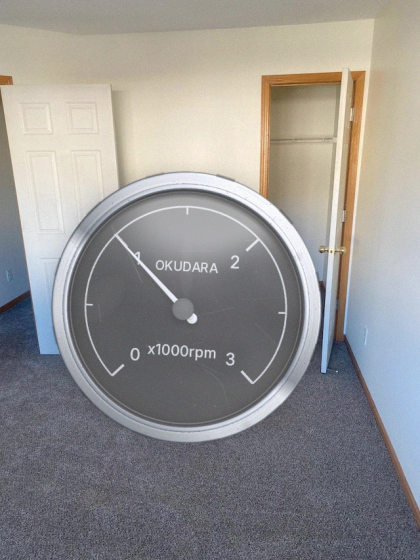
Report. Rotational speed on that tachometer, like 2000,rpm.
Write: 1000,rpm
